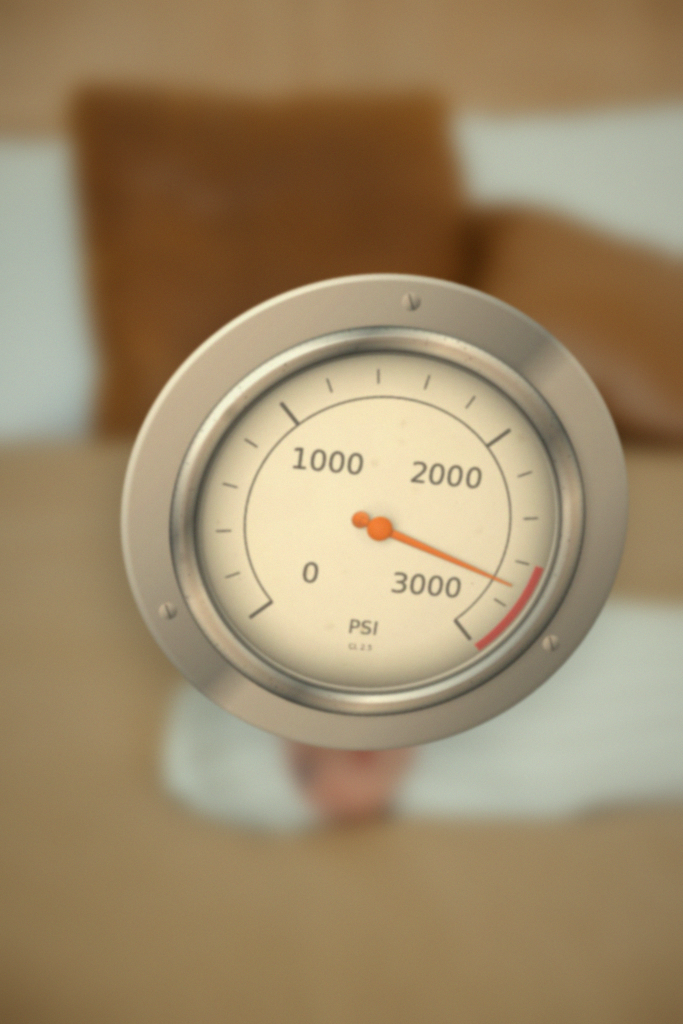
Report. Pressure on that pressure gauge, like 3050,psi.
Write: 2700,psi
